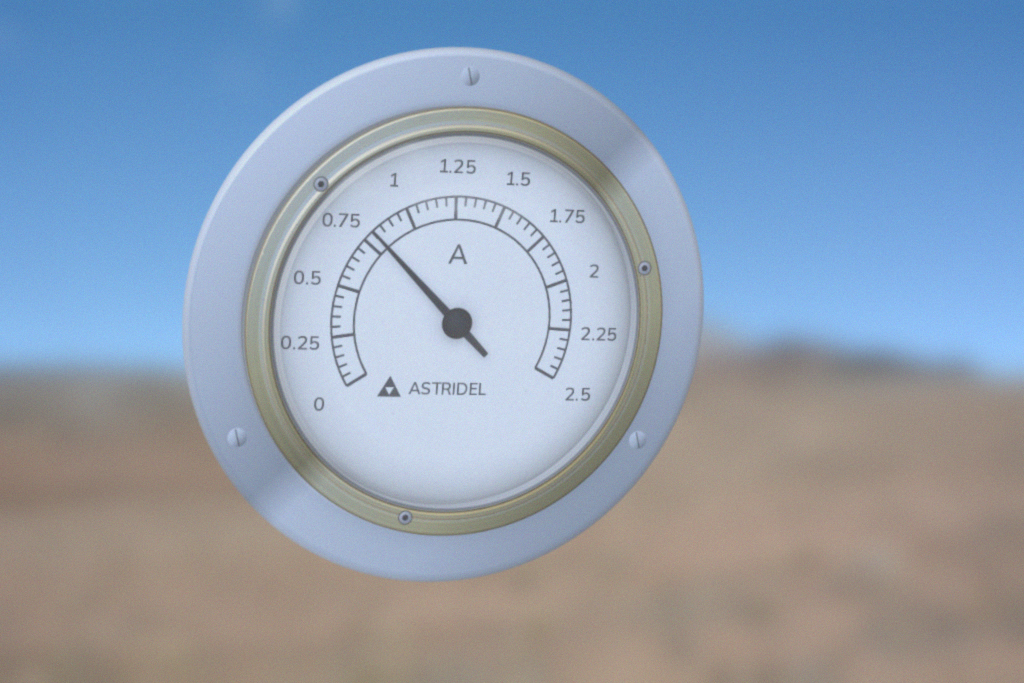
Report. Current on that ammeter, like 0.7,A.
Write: 0.8,A
